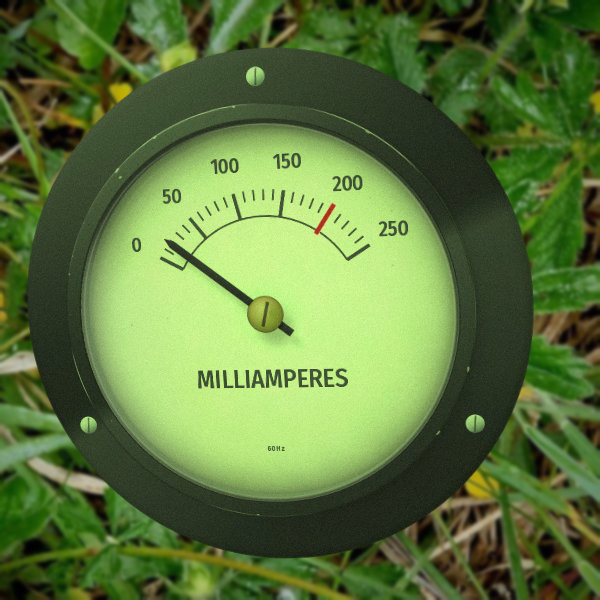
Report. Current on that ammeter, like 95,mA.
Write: 20,mA
